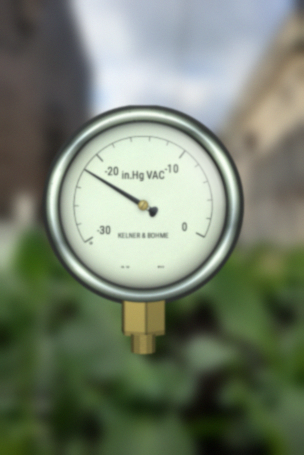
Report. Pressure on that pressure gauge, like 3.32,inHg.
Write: -22,inHg
